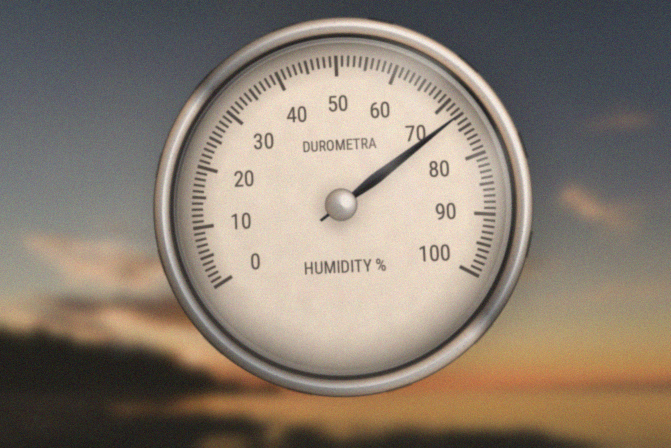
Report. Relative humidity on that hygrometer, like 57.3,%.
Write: 73,%
